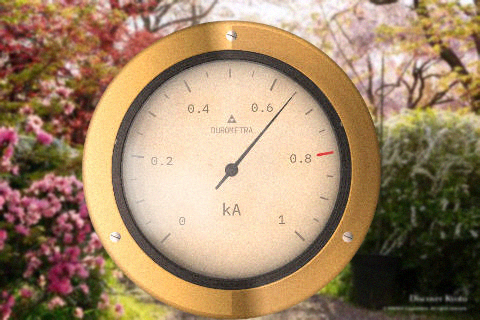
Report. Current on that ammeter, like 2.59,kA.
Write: 0.65,kA
